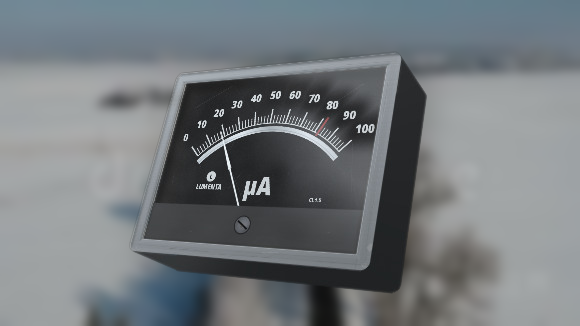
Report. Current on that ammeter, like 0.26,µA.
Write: 20,µA
